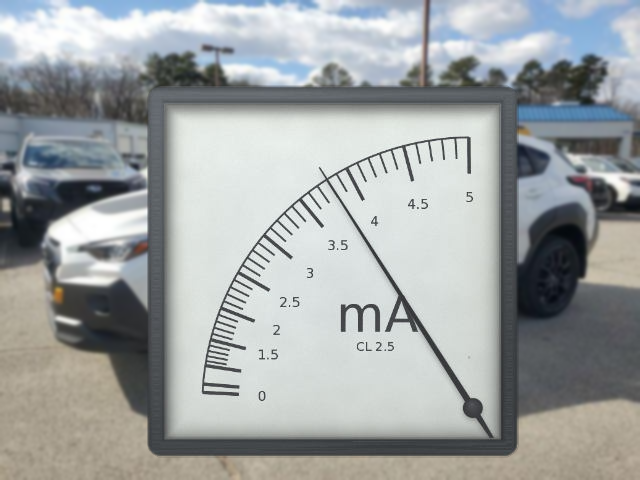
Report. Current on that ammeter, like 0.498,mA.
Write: 3.8,mA
